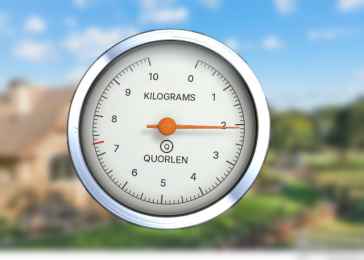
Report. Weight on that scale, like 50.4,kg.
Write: 2.1,kg
